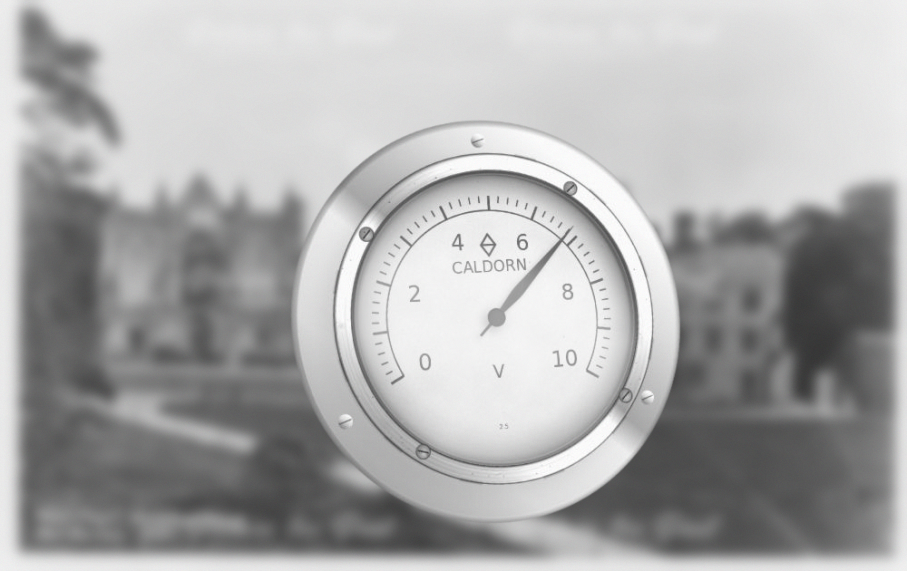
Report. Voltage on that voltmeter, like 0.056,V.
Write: 6.8,V
